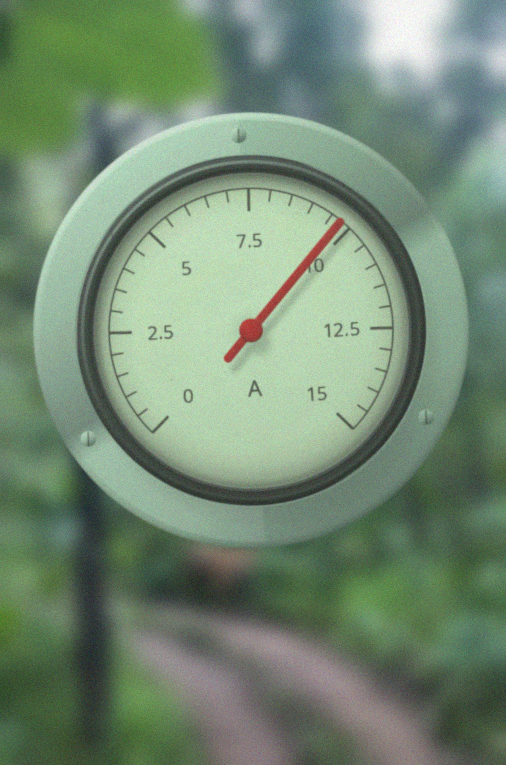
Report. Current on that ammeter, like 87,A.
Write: 9.75,A
